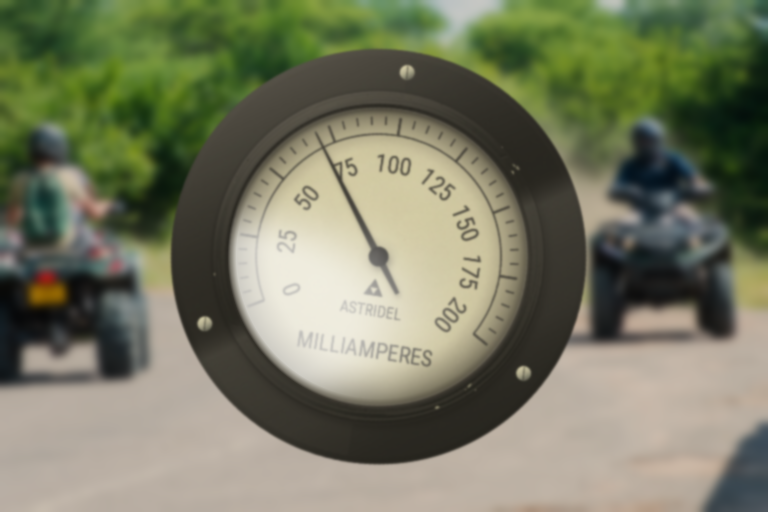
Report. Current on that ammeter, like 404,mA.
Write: 70,mA
